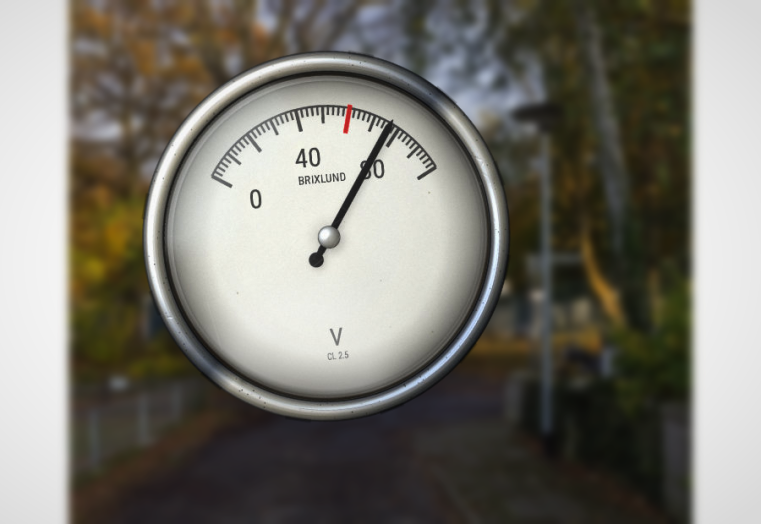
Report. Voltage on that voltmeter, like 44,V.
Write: 76,V
